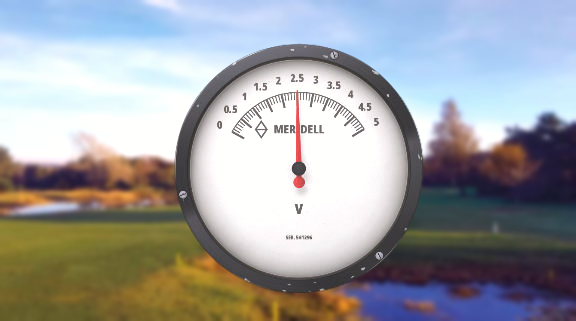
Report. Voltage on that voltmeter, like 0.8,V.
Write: 2.5,V
